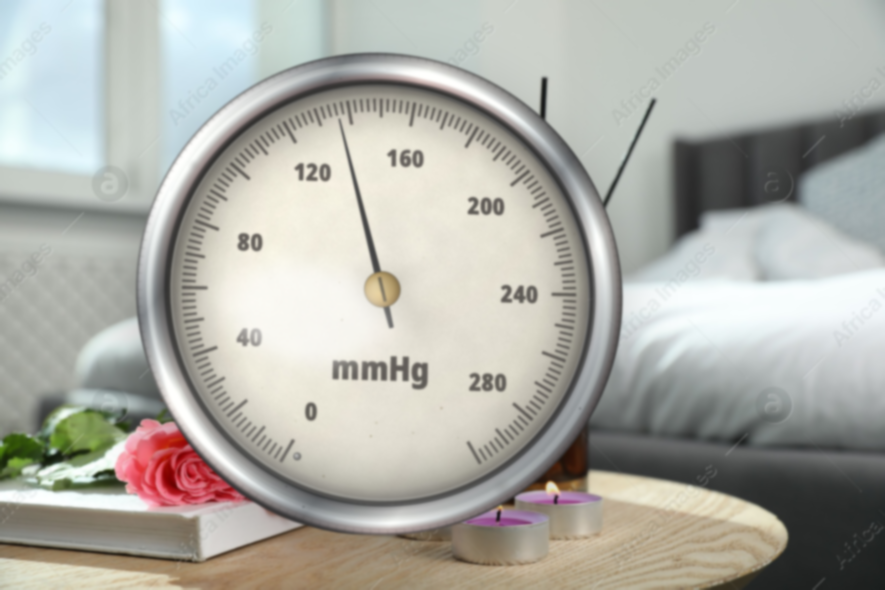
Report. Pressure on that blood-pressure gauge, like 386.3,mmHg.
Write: 136,mmHg
